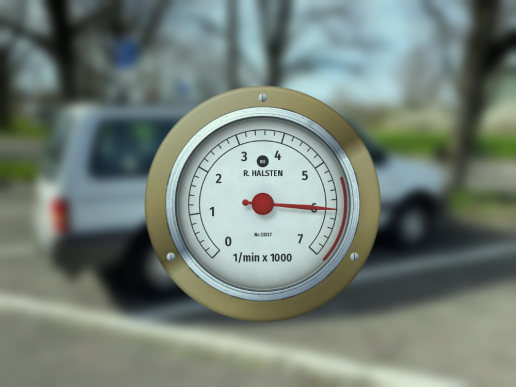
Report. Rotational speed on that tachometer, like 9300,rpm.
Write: 6000,rpm
